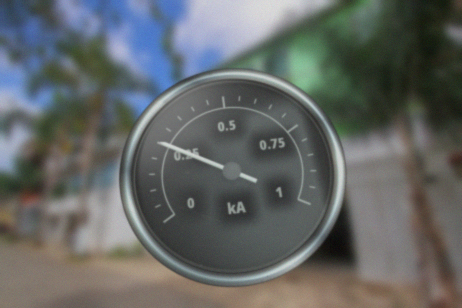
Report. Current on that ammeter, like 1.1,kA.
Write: 0.25,kA
